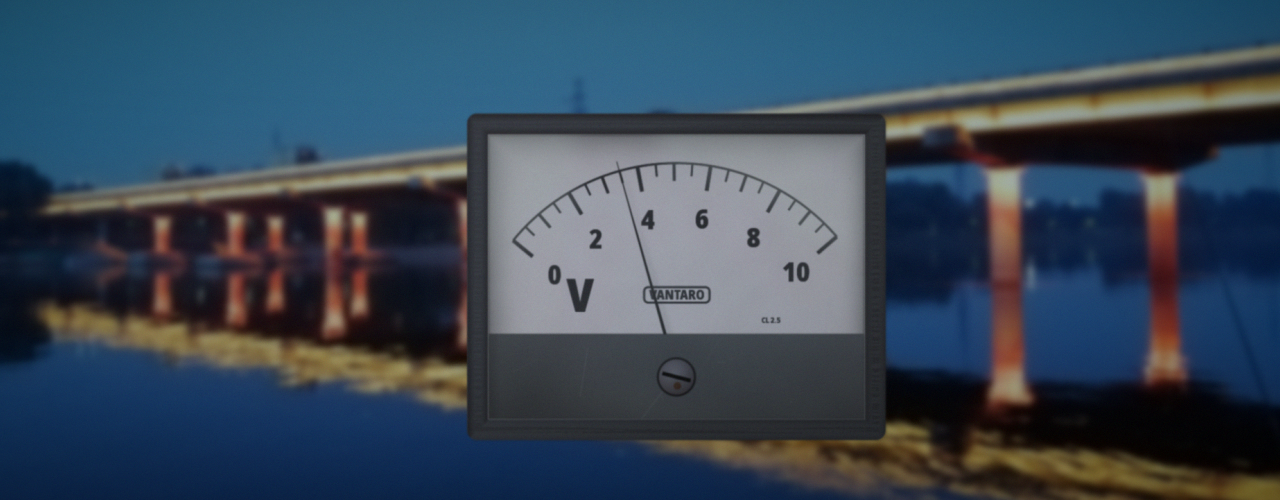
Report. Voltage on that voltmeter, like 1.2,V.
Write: 3.5,V
